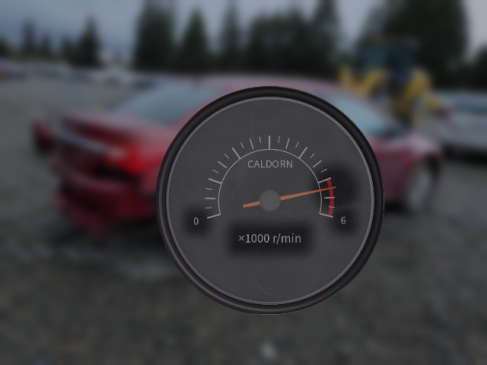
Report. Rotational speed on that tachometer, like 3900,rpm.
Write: 5250,rpm
